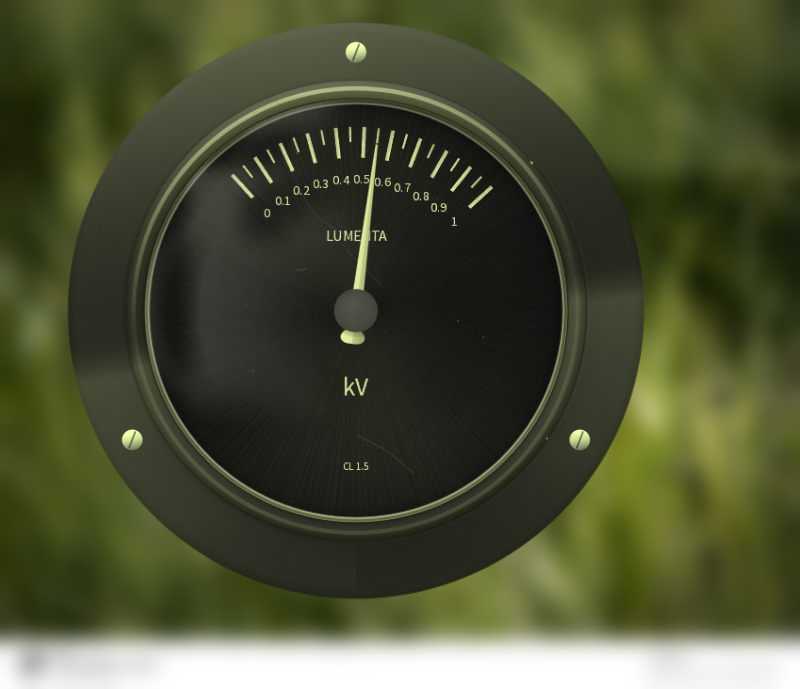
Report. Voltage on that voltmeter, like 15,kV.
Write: 0.55,kV
